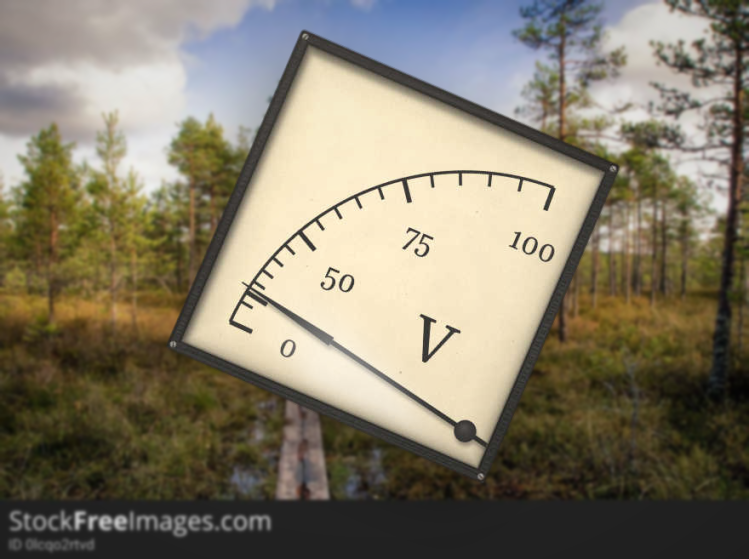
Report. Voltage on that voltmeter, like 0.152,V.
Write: 27.5,V
